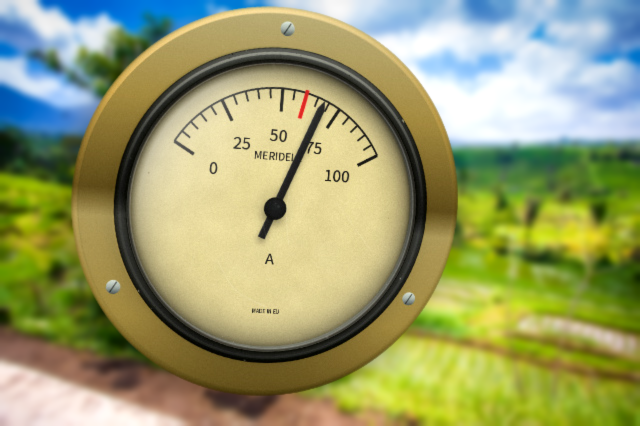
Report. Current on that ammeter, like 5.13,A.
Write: 67.5,A
